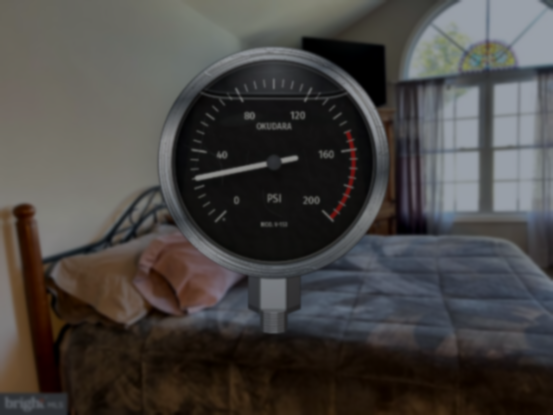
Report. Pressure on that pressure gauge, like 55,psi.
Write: 25,psi
